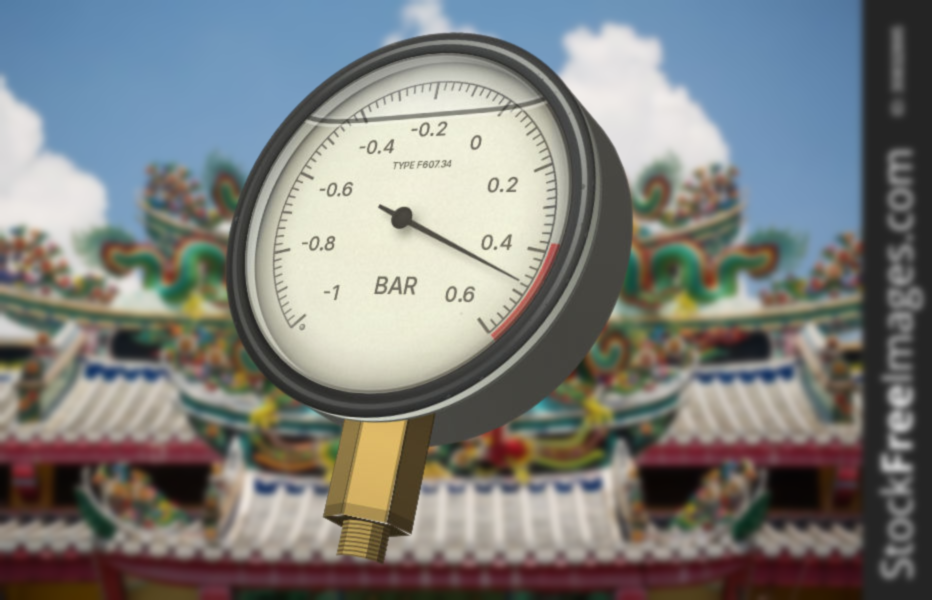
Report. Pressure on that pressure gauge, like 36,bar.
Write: 0.48,bar
